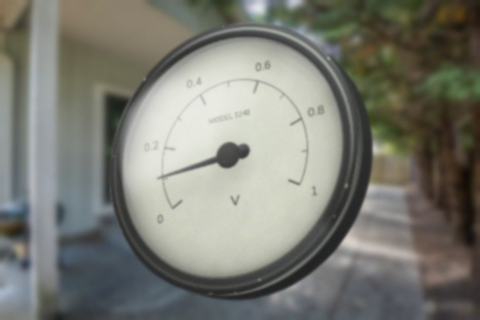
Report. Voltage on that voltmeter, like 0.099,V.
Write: 0.1,V
